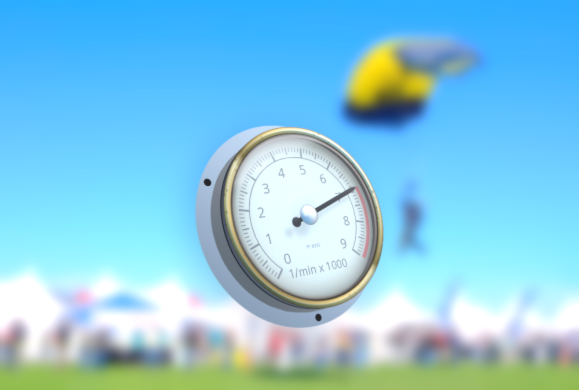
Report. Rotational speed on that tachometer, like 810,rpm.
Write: 7000,rpm
